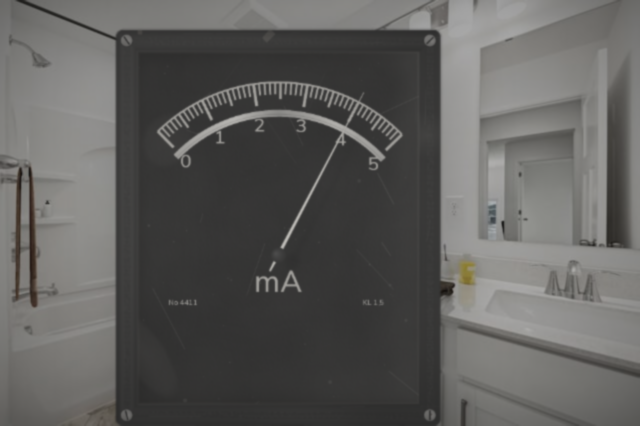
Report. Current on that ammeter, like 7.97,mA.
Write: 4,mA
